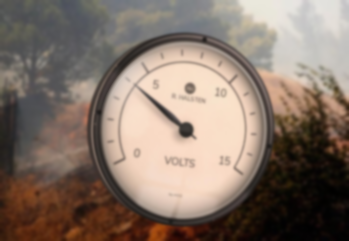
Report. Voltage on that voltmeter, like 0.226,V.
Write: 4,V
